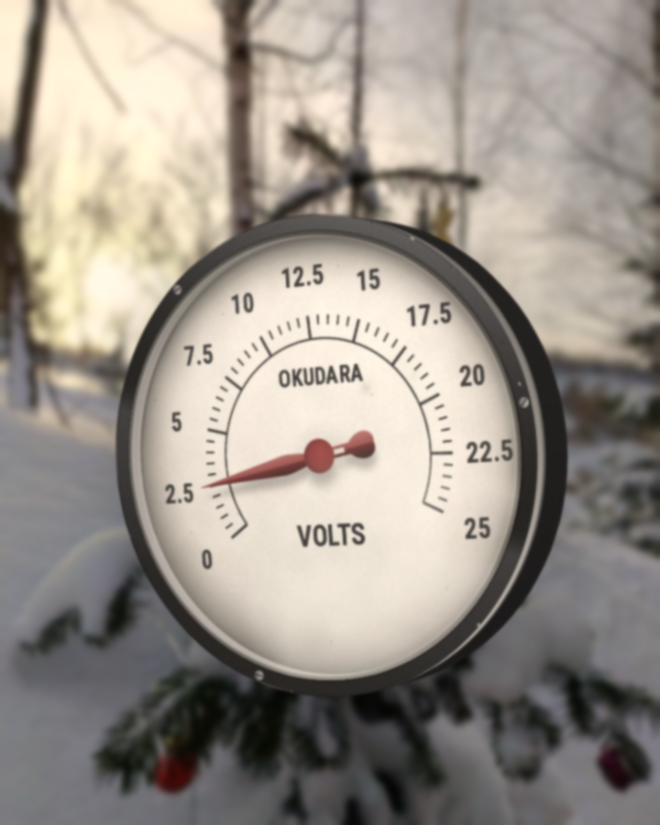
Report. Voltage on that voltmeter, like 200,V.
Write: 2.5,V
